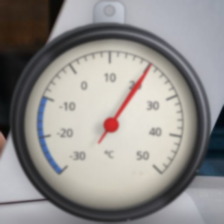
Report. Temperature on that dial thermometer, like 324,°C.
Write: 20,°C
